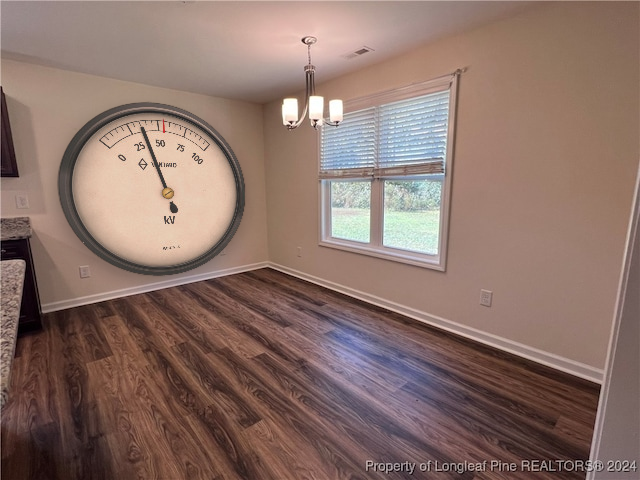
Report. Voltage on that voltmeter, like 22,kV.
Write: 35,kV
